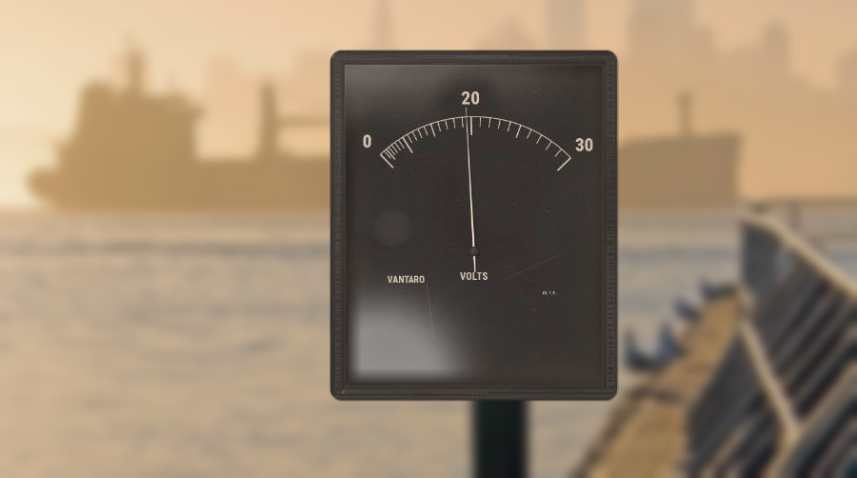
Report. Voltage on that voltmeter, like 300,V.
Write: 19.5,V
